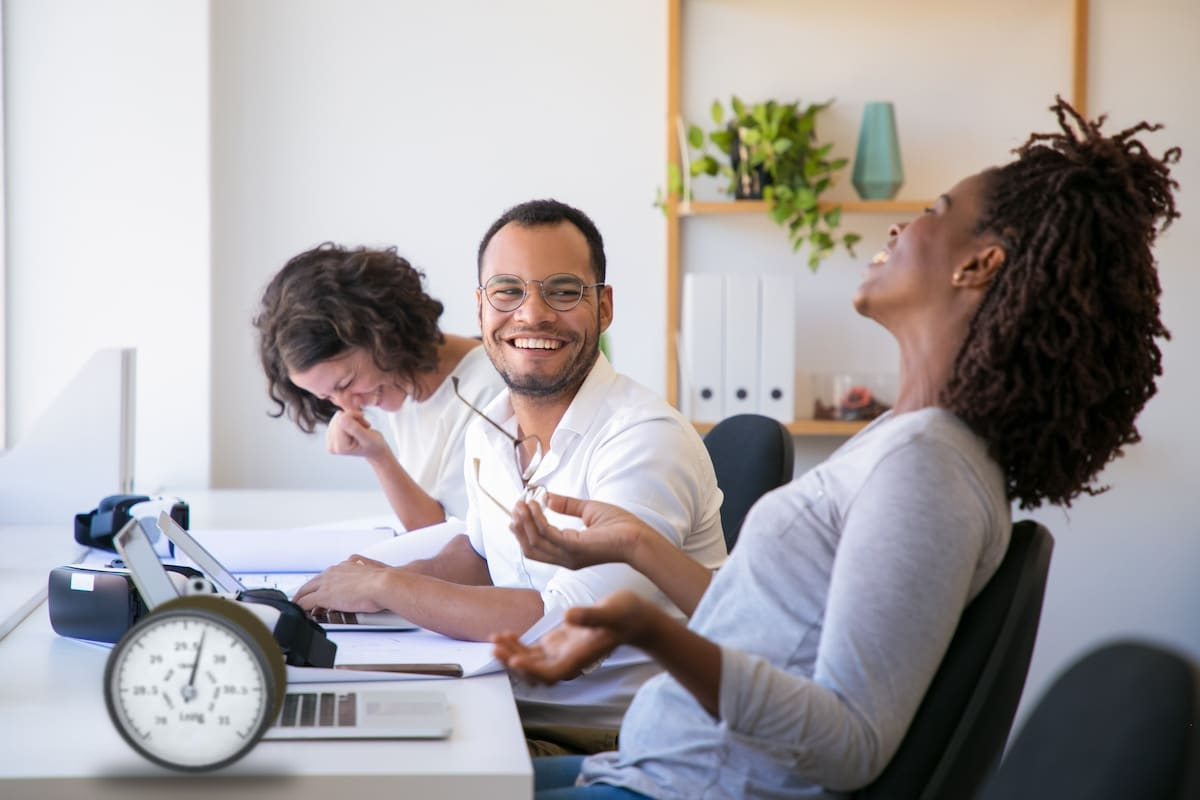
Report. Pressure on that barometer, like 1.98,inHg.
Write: 29.7,inHg
